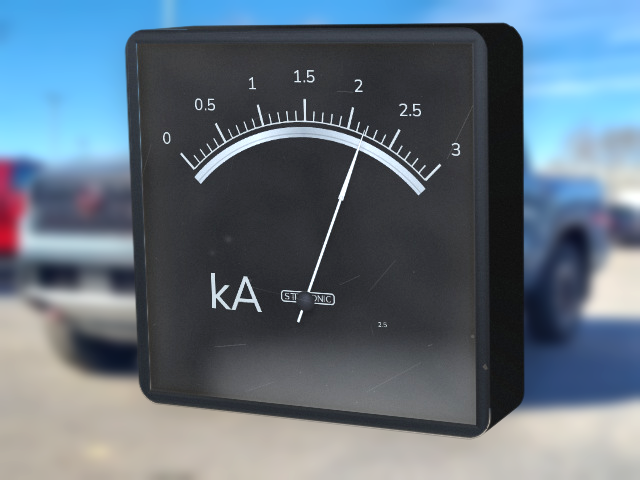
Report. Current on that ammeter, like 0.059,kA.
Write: 2.2,kA
